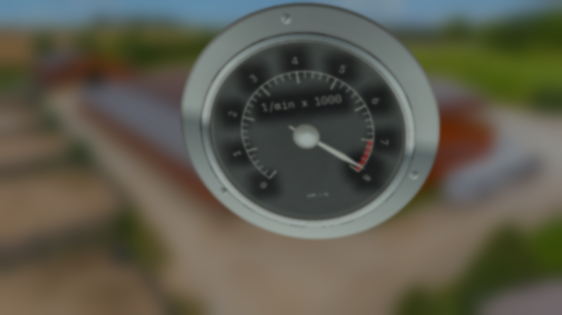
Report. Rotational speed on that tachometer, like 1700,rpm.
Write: 7800,rpm
